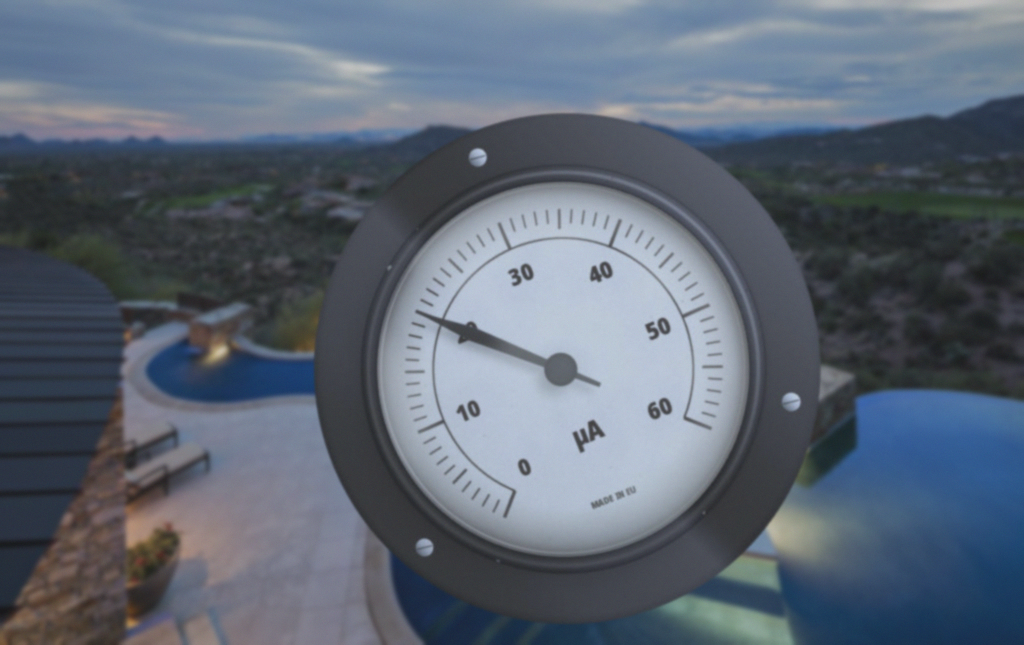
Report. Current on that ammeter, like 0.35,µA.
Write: 20,µA
